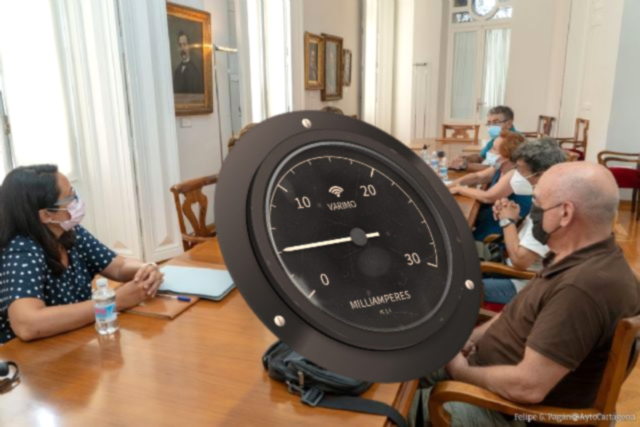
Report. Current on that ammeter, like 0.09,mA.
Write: 4,mA
